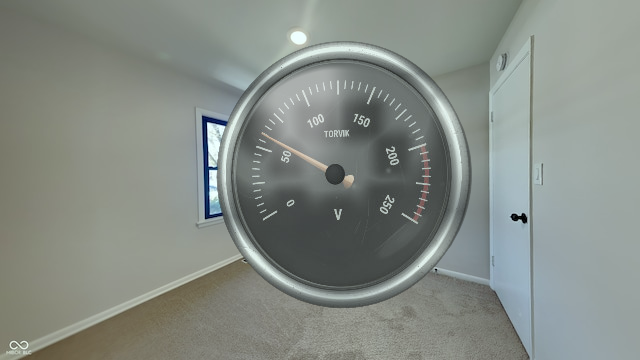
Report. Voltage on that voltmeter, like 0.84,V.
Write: 60,V
